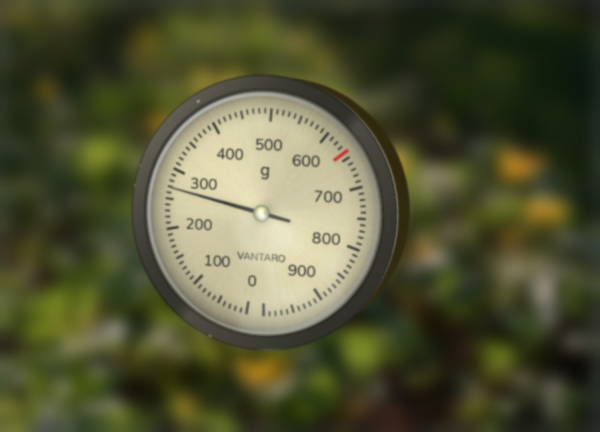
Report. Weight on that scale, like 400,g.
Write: 270,g
